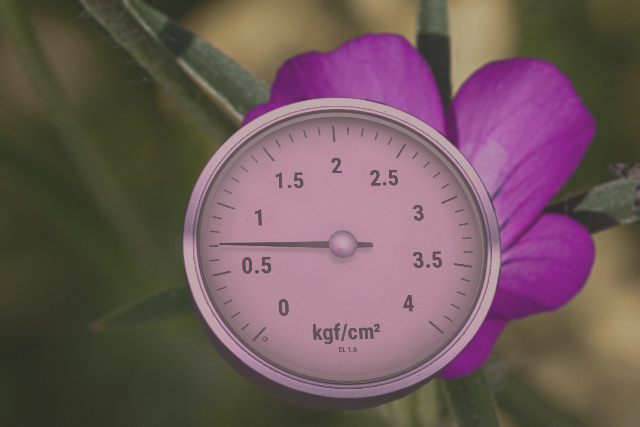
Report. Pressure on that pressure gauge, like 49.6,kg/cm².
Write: 0.7,kg/cm²
